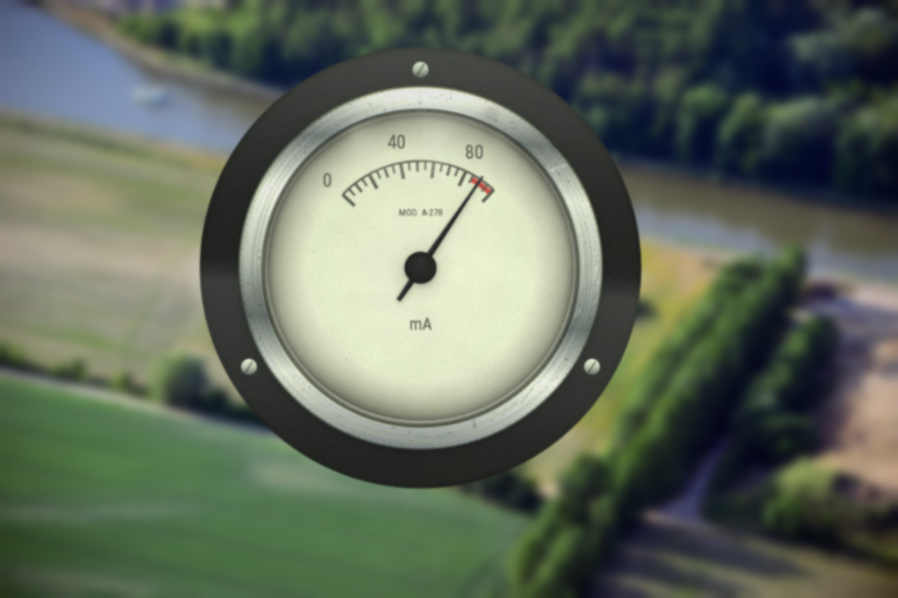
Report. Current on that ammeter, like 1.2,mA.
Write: 90,mA
